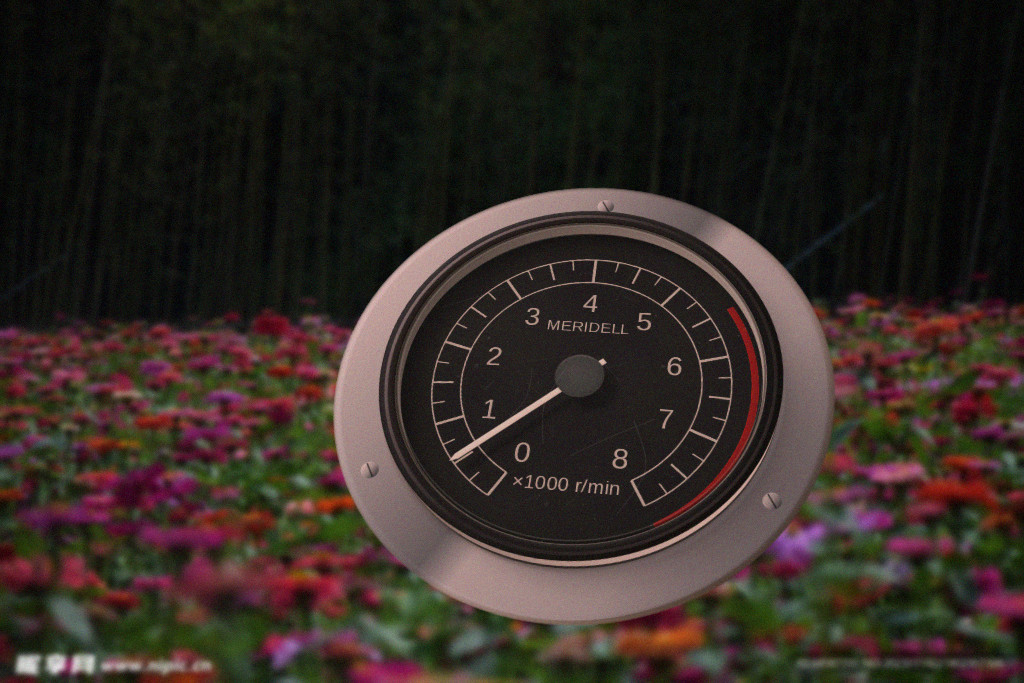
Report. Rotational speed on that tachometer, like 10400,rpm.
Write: 500,rpm
